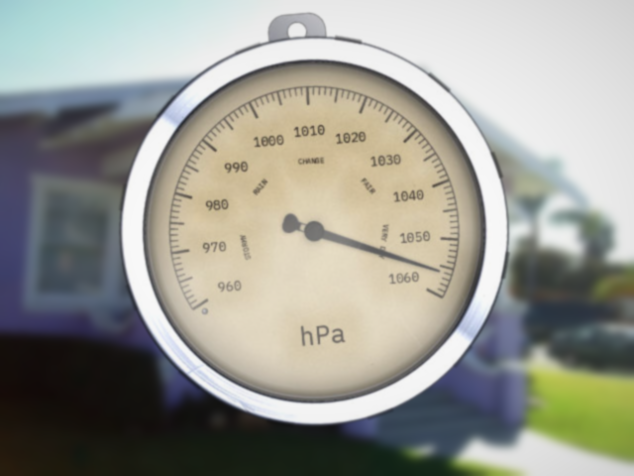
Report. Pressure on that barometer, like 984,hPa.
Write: 1056,hPa
